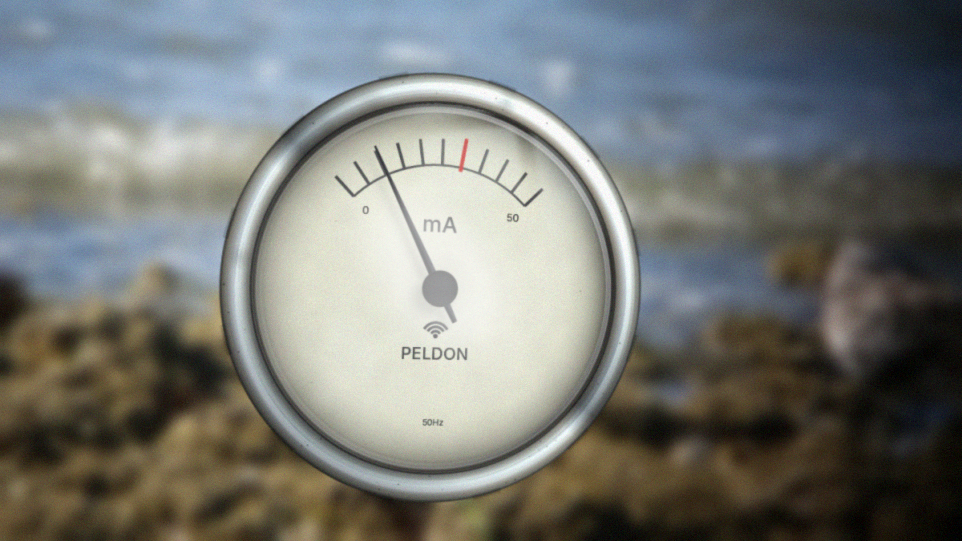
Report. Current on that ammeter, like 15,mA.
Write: 10,mA
